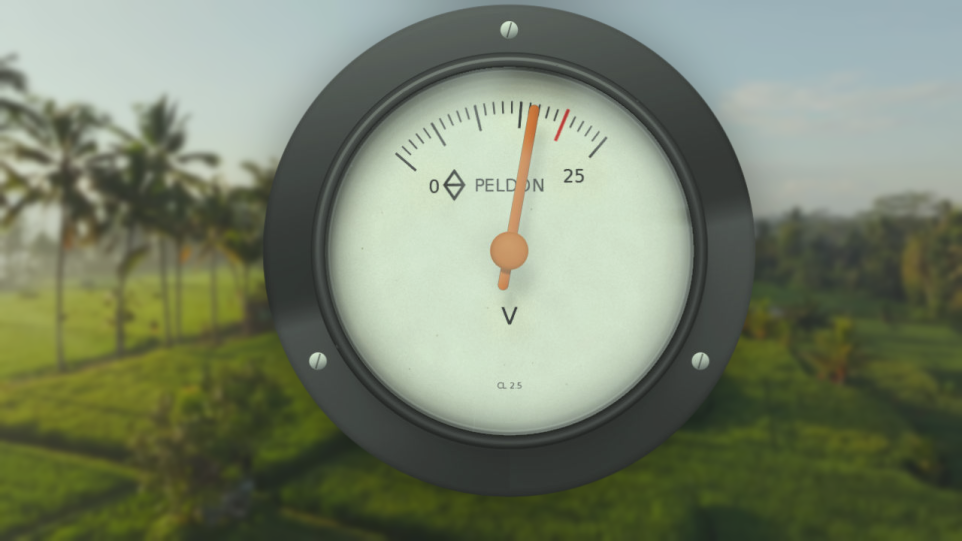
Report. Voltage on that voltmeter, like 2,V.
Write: 16.5,V
